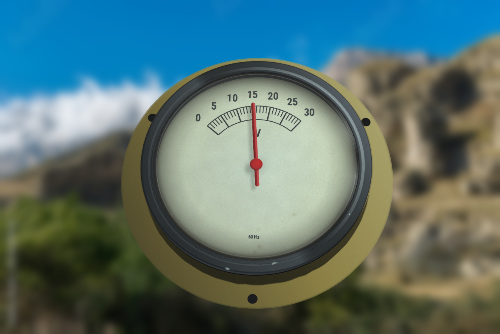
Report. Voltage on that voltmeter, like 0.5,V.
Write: 15,V
